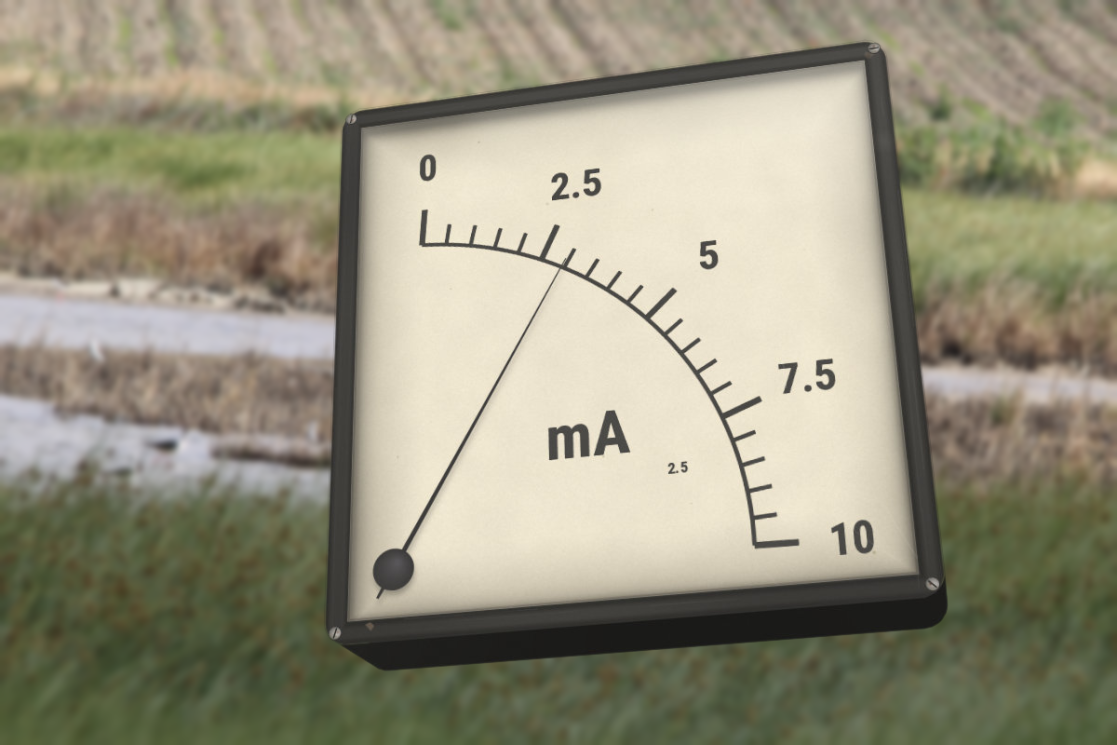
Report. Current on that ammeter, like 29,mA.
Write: 3,mA
